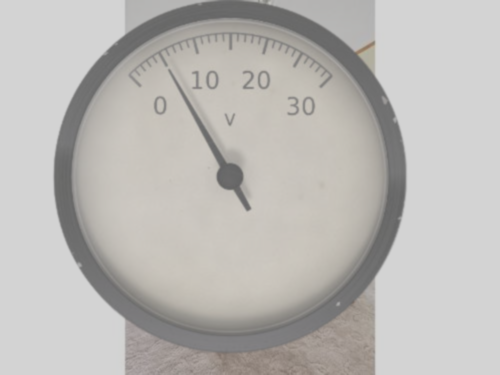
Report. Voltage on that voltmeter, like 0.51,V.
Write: 5,V
